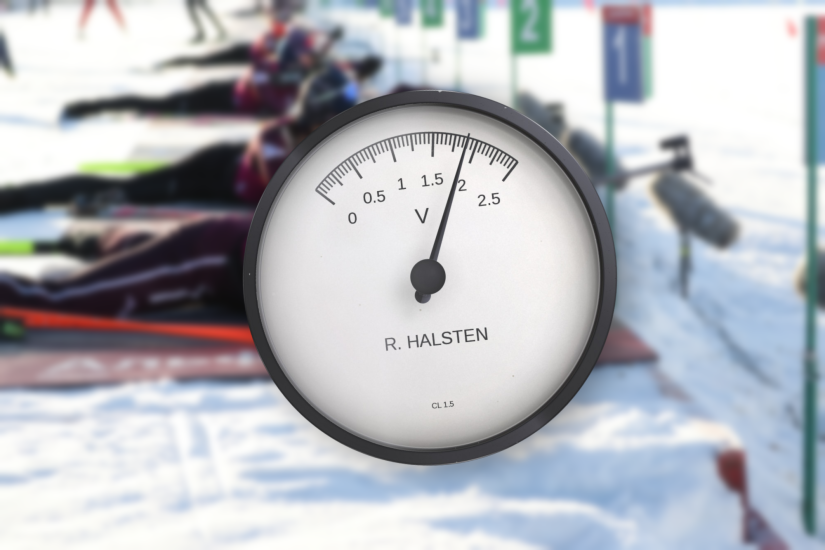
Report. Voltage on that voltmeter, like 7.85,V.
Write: 1.9,V
